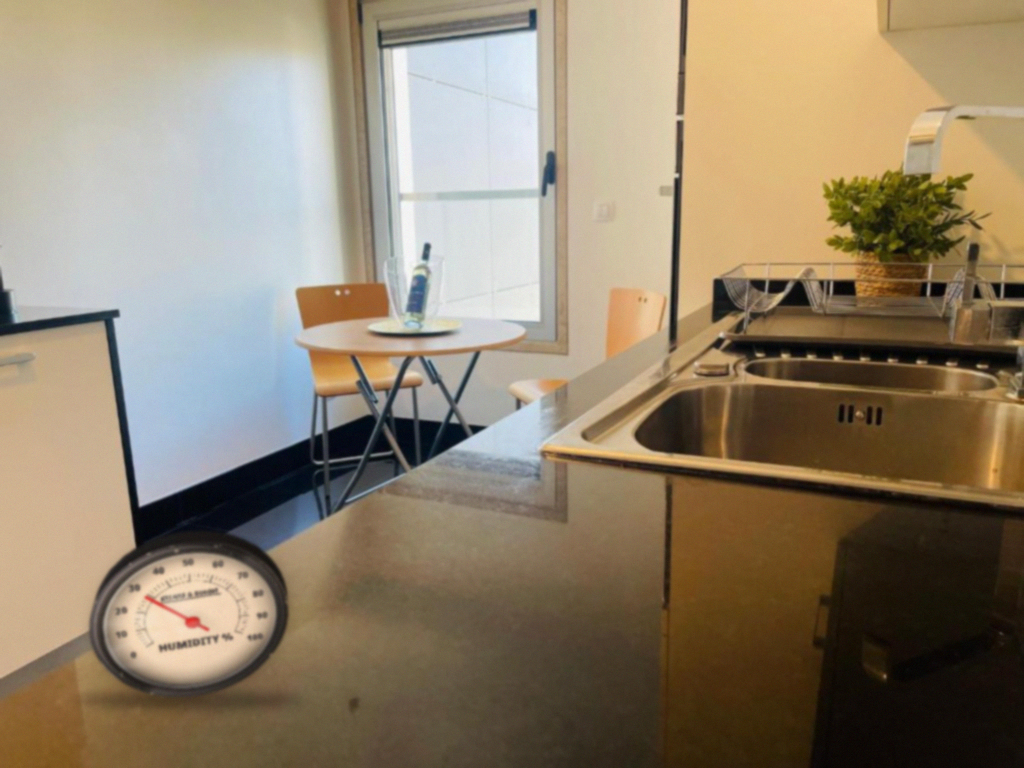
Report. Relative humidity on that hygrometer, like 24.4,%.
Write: 30,%
